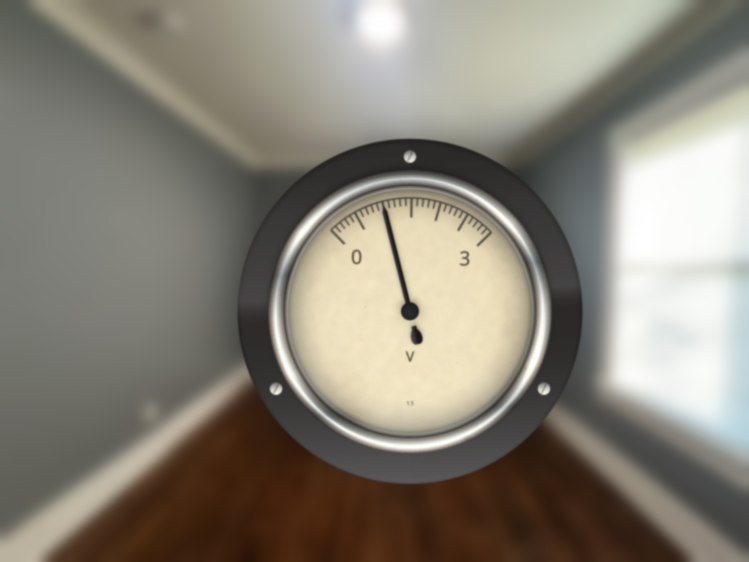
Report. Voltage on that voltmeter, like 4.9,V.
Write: 1,V
